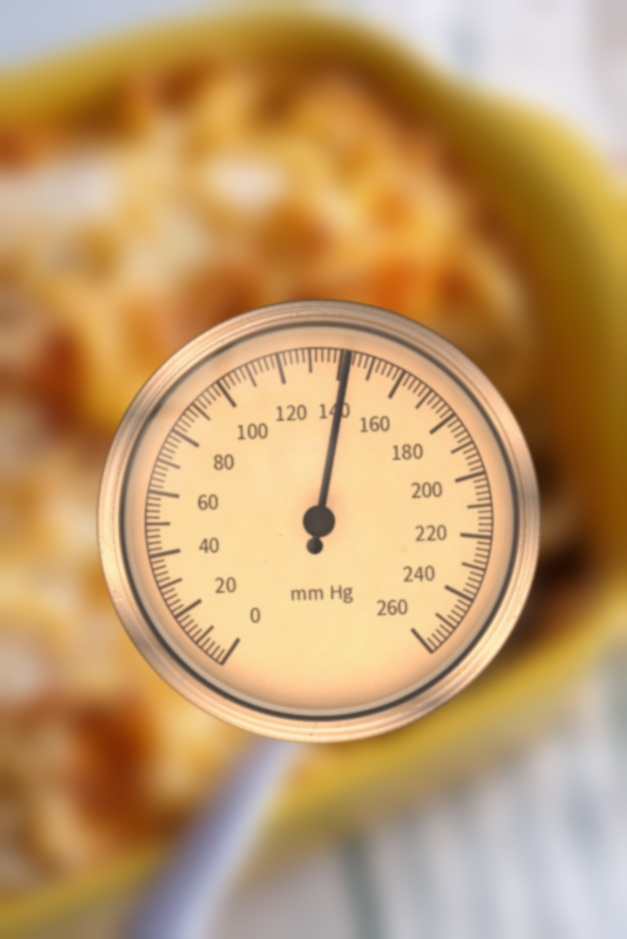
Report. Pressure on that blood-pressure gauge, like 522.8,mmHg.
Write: 142,mmHg
